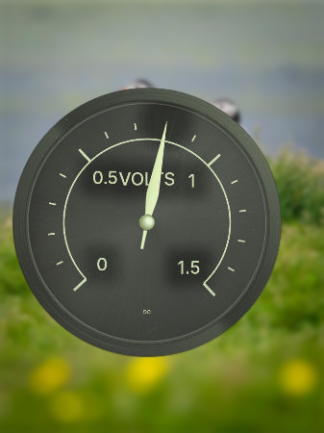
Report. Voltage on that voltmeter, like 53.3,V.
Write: 0.8,V
